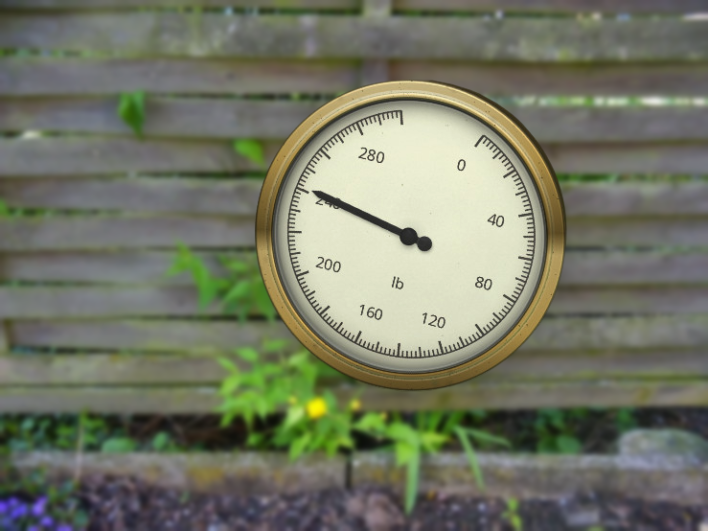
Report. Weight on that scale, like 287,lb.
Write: 242,lb
